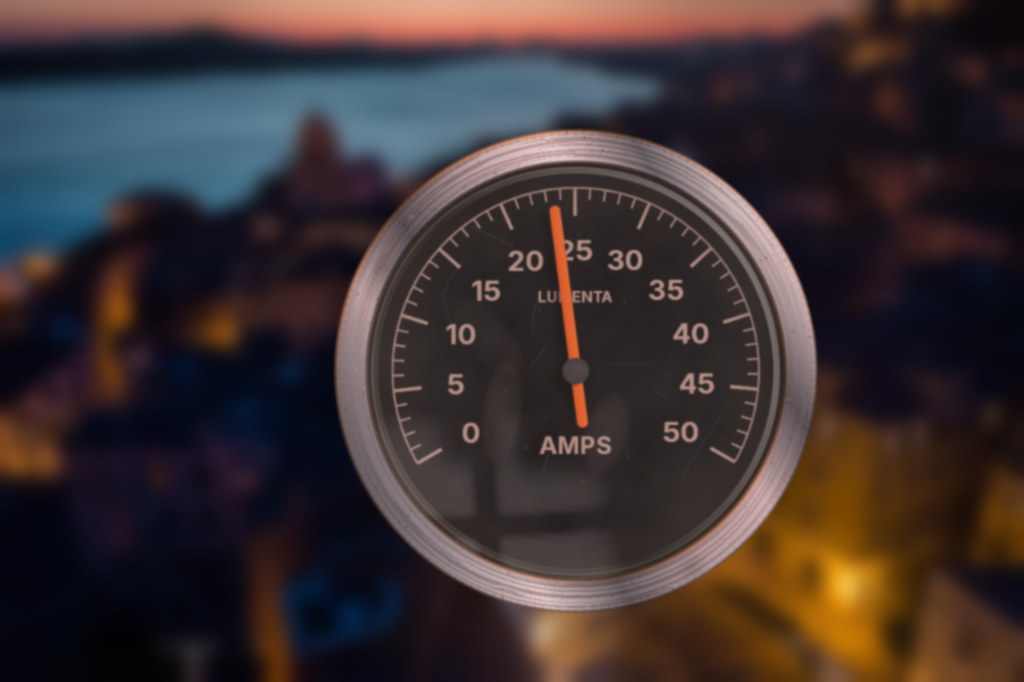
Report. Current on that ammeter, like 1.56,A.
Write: 23.5,A
